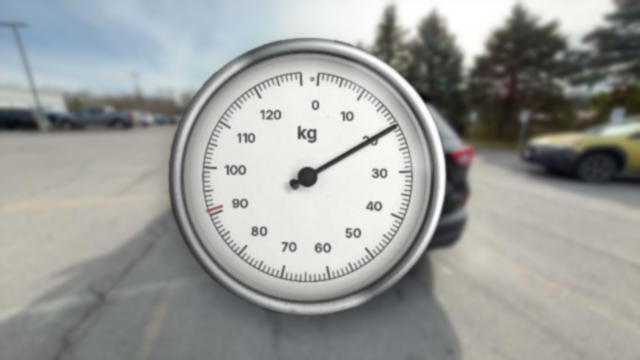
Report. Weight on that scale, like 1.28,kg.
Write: 20,kg
